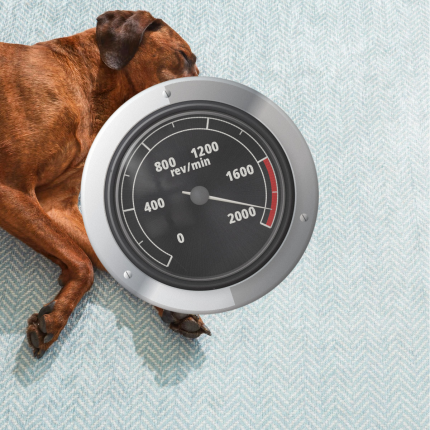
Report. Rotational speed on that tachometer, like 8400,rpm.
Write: 1900,rpm
